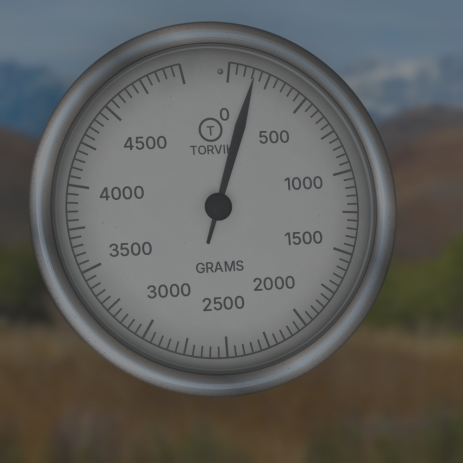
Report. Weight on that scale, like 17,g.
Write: 150,g
